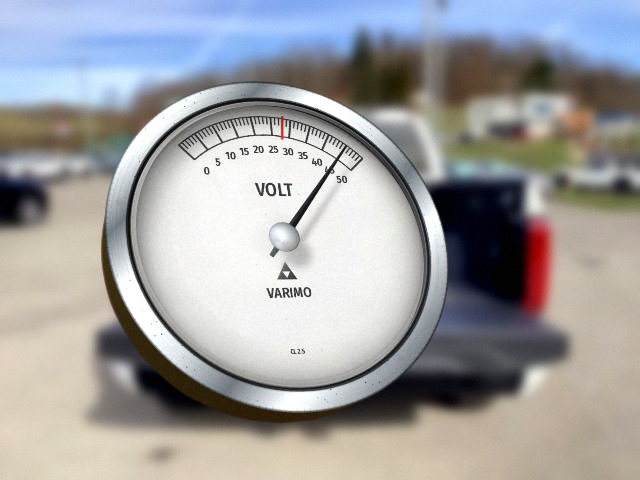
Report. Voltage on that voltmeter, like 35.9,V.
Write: 45,V
